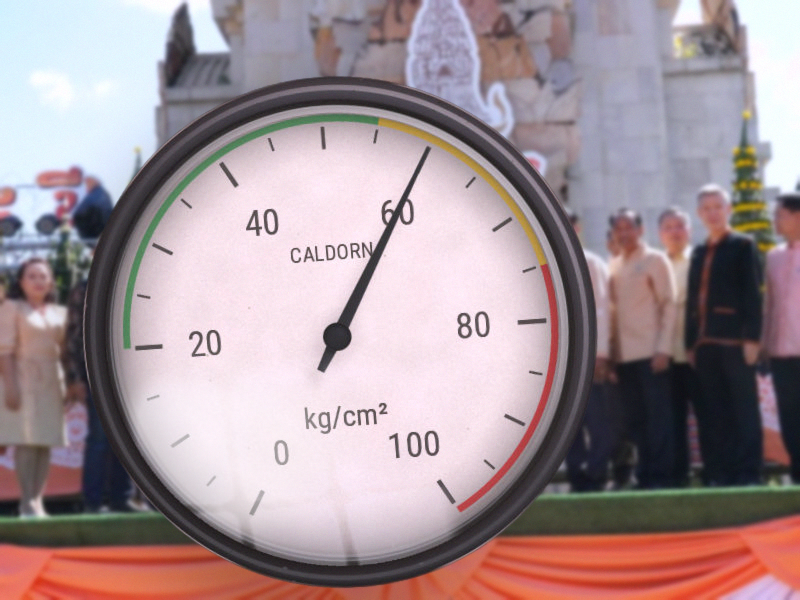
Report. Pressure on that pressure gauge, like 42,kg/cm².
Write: 60,kg/cm²
